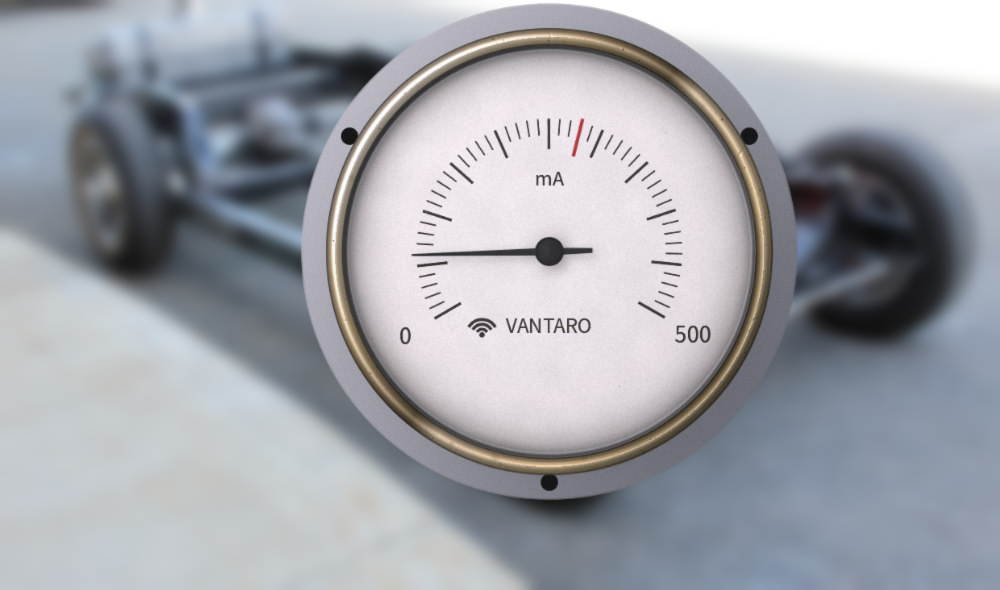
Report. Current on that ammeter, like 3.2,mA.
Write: 60,mA
